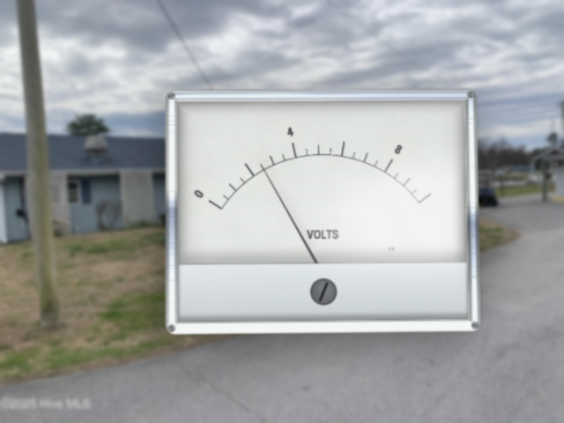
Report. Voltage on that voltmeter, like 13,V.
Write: 2.5,V
